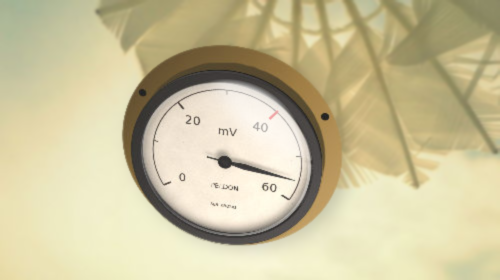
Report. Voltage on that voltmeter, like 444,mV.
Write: 55,mV
